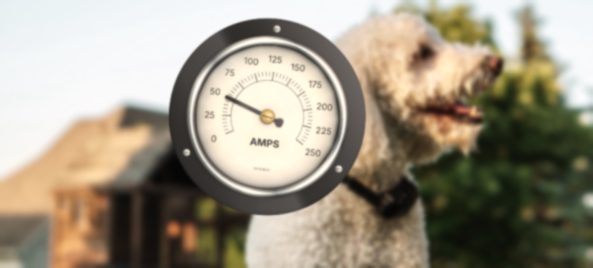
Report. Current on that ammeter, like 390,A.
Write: 50,A
